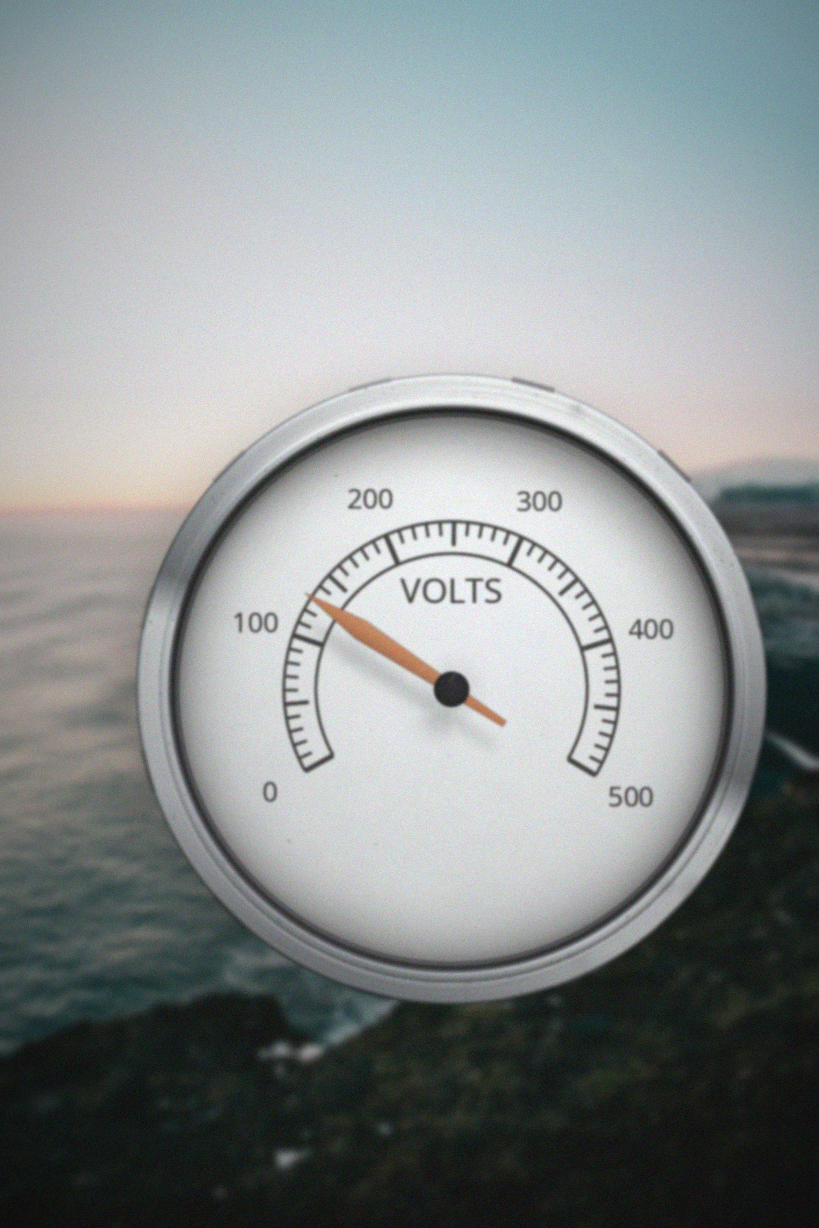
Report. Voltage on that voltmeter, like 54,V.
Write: 130,V
